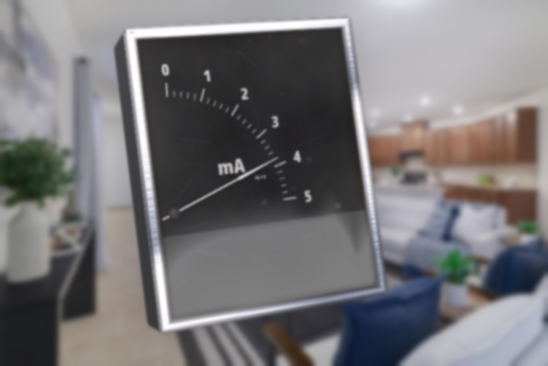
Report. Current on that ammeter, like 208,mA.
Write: 3.8,mA
